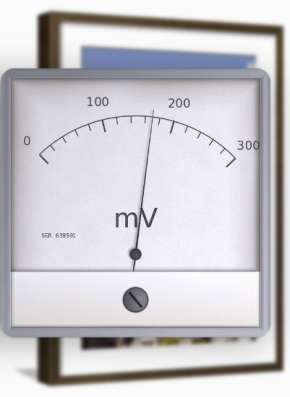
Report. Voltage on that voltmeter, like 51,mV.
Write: 170,mV
